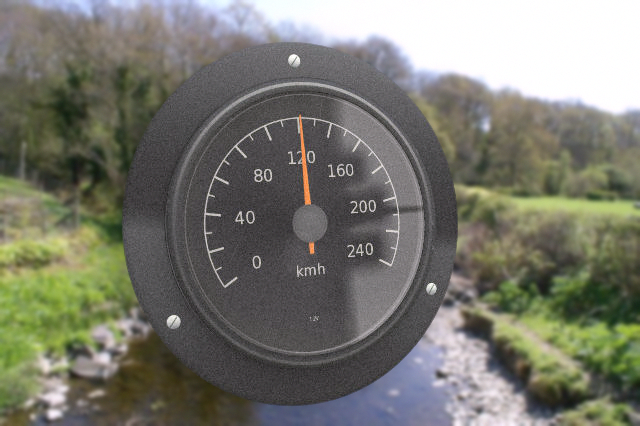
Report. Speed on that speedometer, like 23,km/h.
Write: 120,km/h
